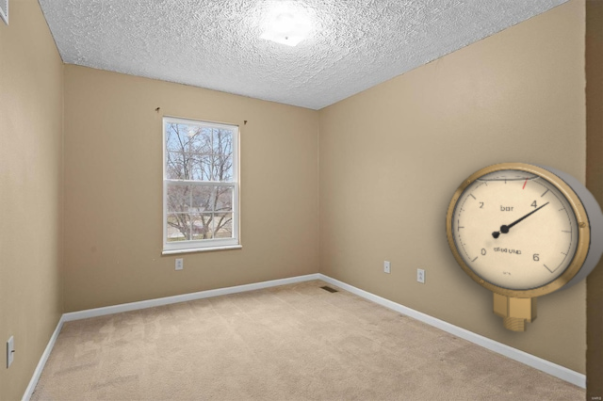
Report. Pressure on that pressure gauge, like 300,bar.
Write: 4.25,bar
